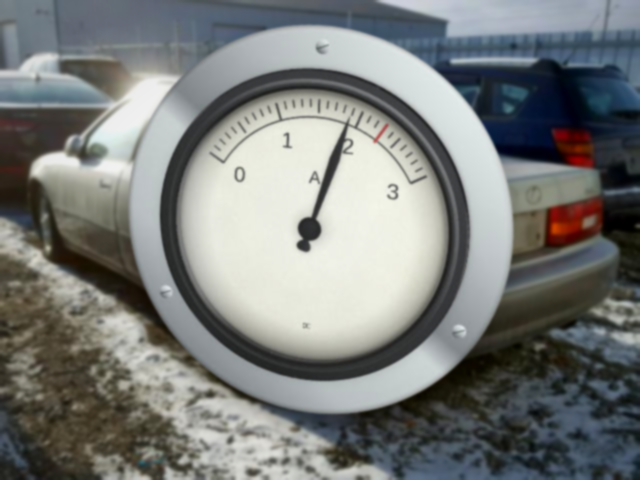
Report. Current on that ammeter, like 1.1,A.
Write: 1.9,A
